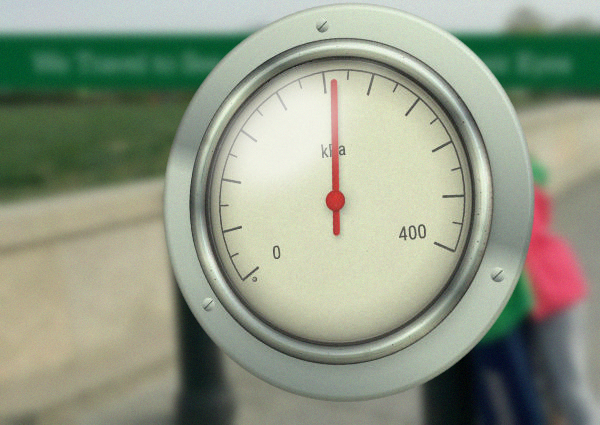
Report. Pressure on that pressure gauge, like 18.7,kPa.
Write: 210,kPa
